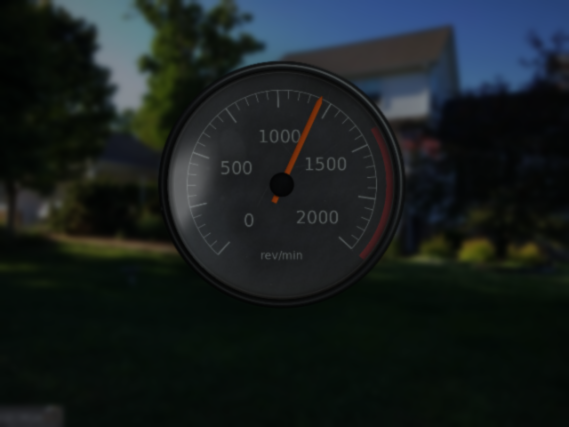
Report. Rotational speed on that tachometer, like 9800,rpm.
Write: 1200,rpm
